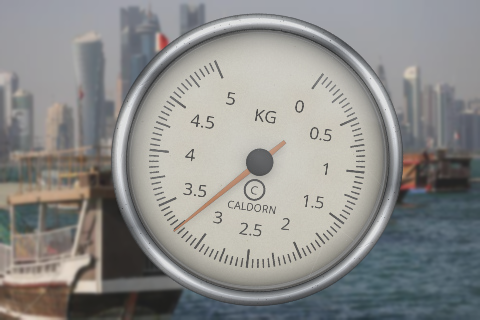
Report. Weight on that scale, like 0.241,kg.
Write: 3.25,kg
